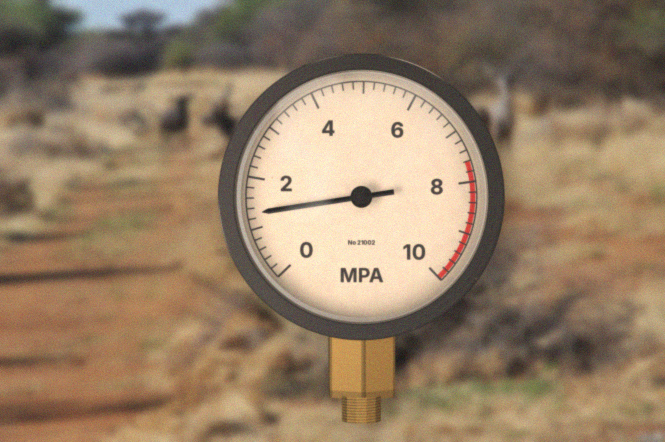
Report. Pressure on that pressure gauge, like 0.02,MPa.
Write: 1.3,MPa
